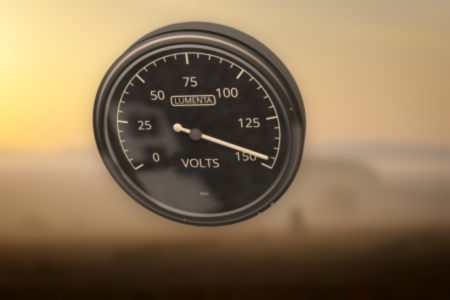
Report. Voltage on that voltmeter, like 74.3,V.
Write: 145,V
